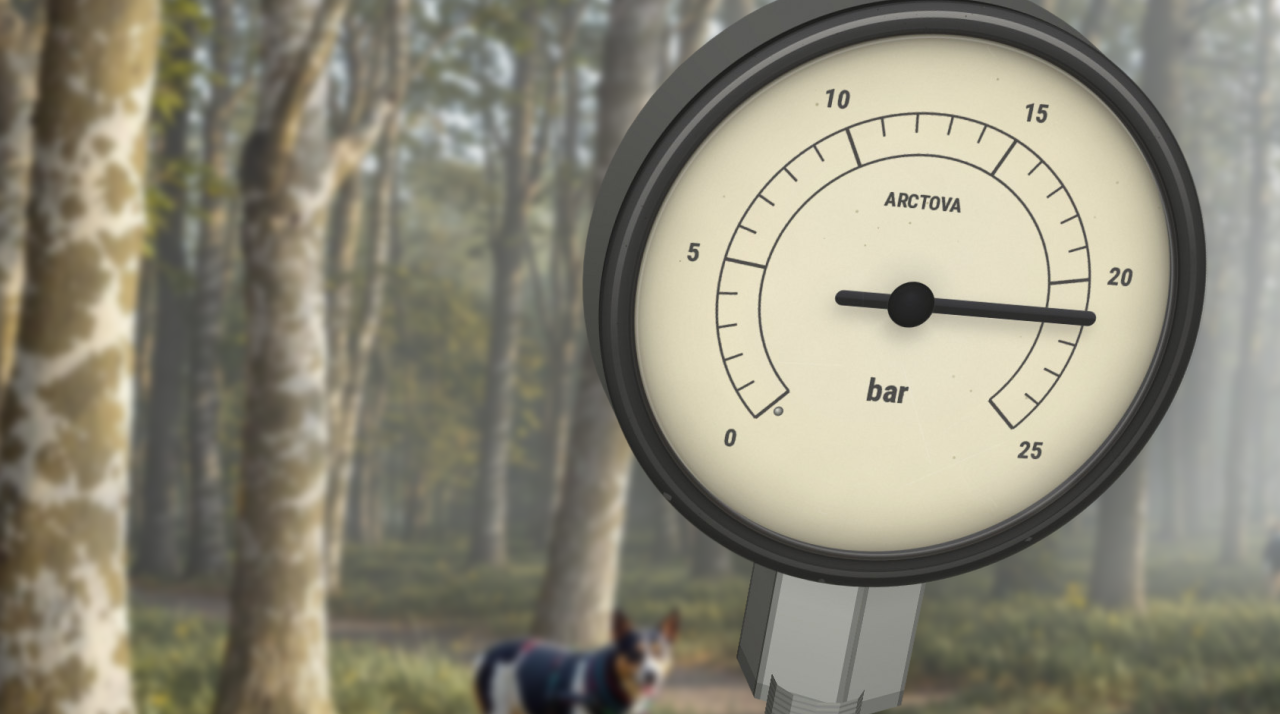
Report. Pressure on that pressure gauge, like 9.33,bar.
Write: 21,bar
